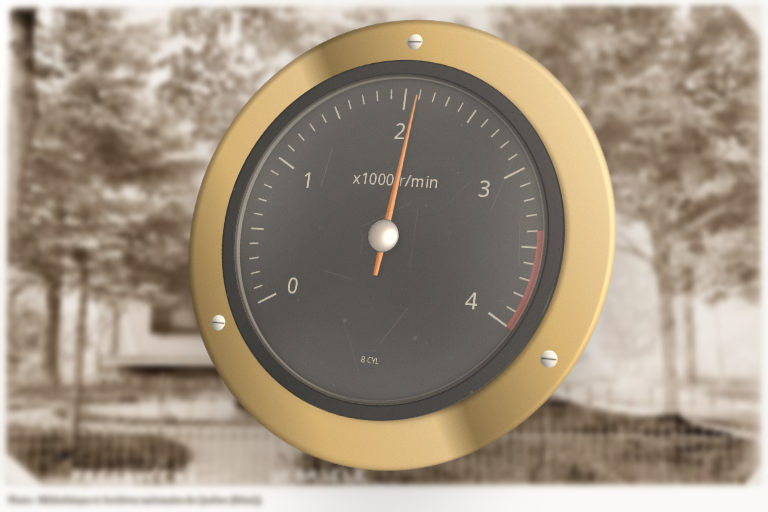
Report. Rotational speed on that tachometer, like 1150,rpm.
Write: 2100,rpm
